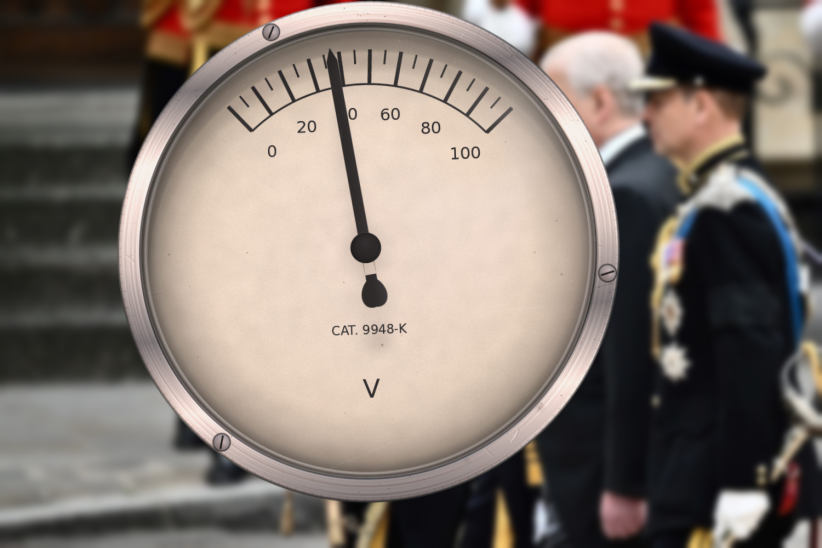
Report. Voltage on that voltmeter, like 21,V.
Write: 37.5,V
